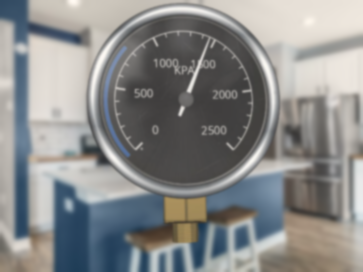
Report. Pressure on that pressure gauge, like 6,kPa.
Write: 1450,kPa
